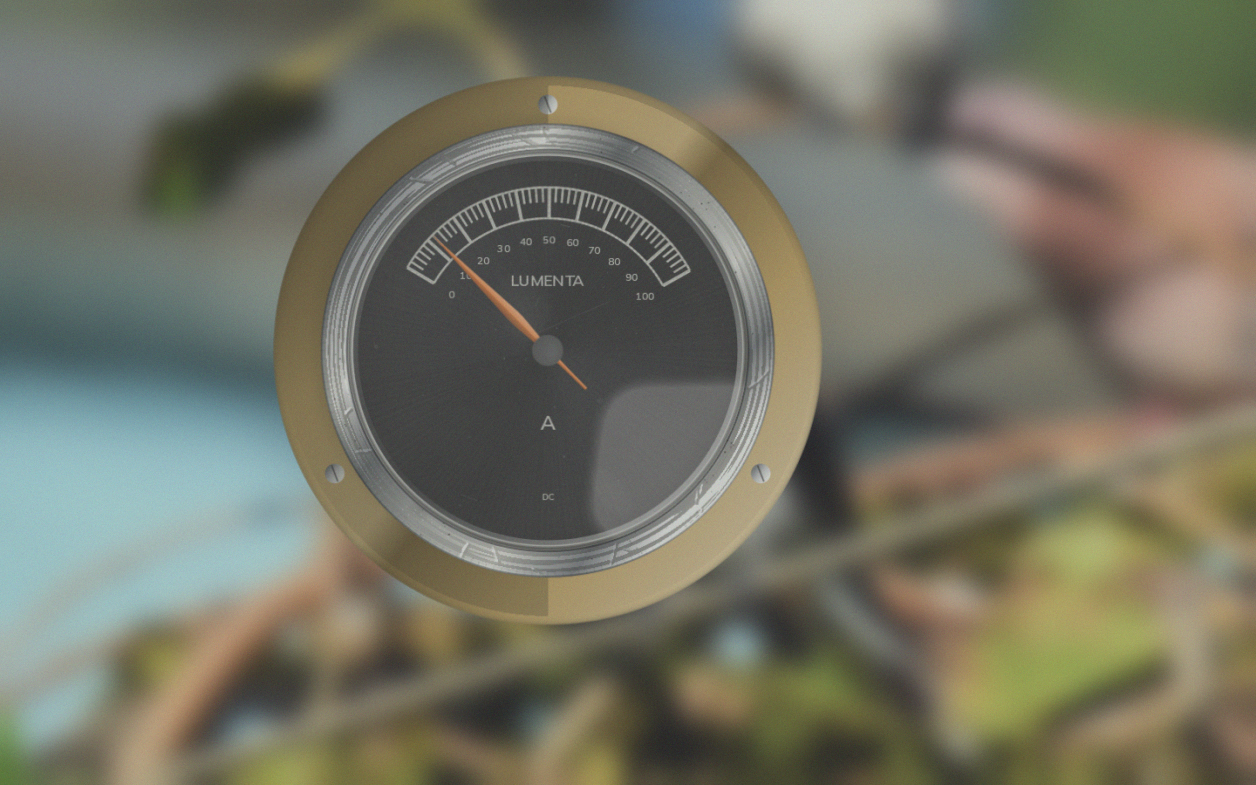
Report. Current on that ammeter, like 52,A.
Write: 12,A
